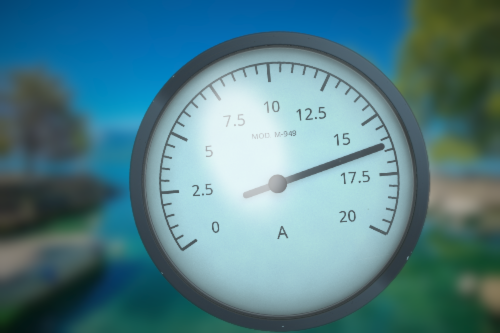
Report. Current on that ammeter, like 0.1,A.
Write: 16.25,A
